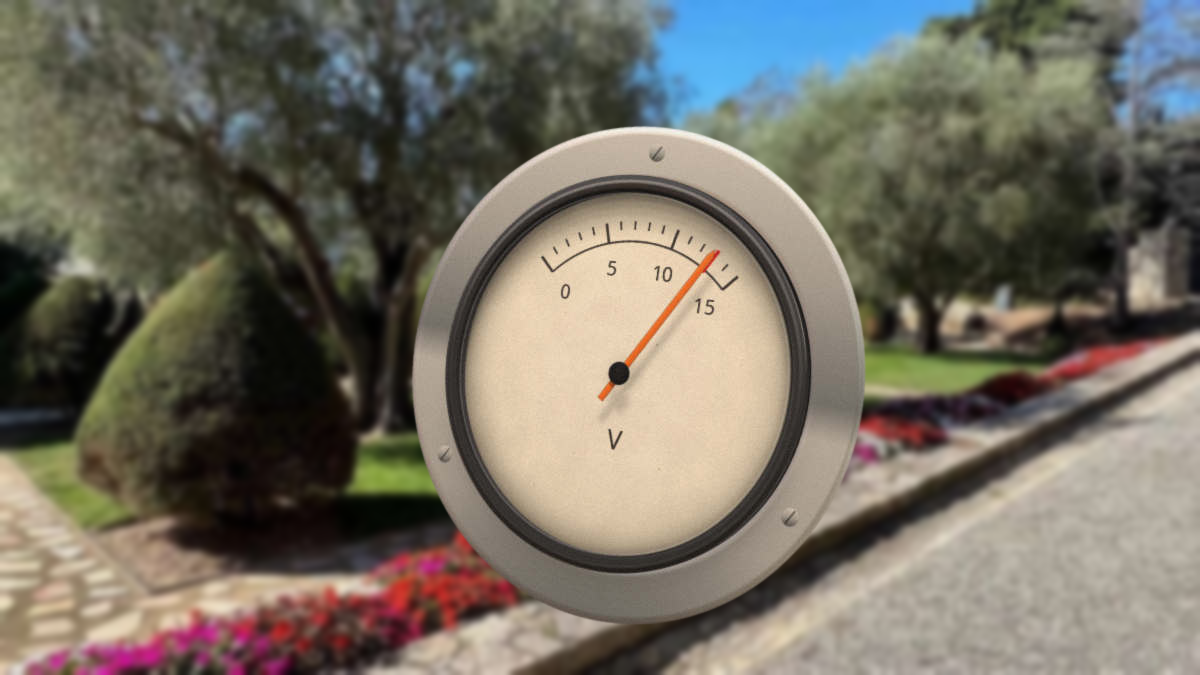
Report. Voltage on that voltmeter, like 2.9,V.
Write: 13,V
